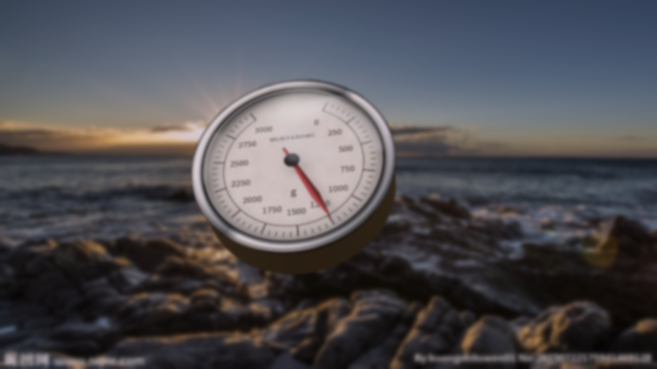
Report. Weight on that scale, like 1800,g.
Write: 1250,g
